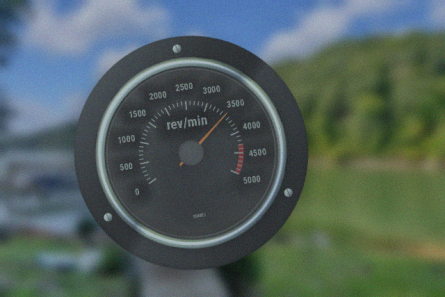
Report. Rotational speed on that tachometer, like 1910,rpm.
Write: 3500,rpm
